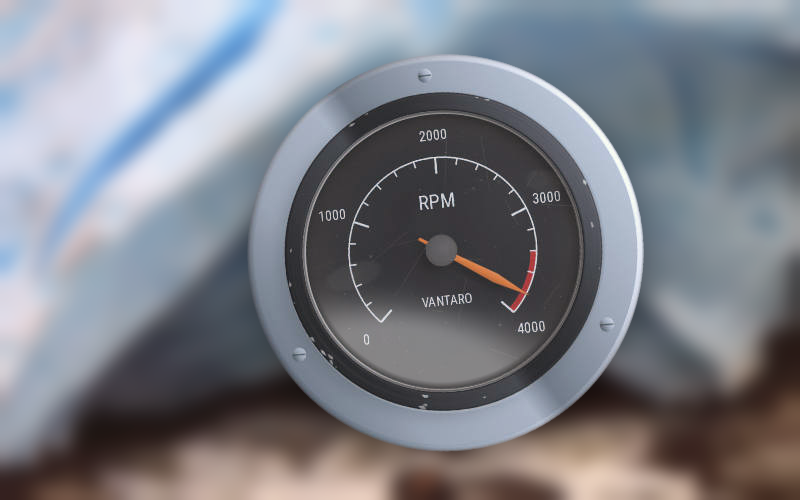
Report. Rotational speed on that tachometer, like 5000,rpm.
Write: 3800,rpm
